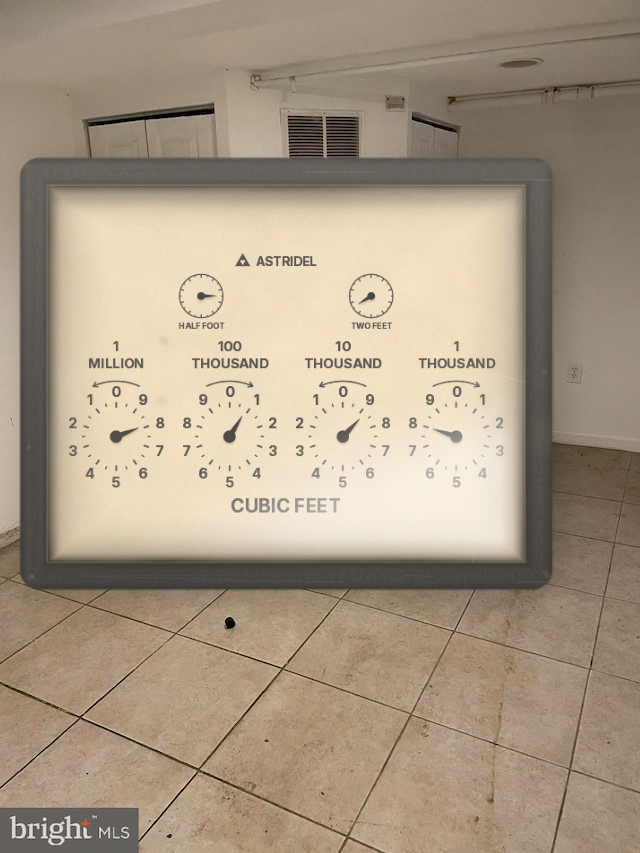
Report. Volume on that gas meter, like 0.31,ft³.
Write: 808800,ft³
